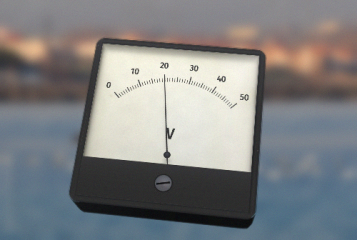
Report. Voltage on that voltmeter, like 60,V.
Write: 20,V
